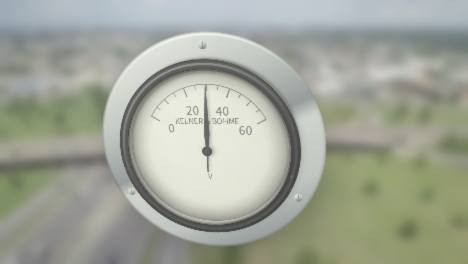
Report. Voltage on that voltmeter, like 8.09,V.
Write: 30,V
